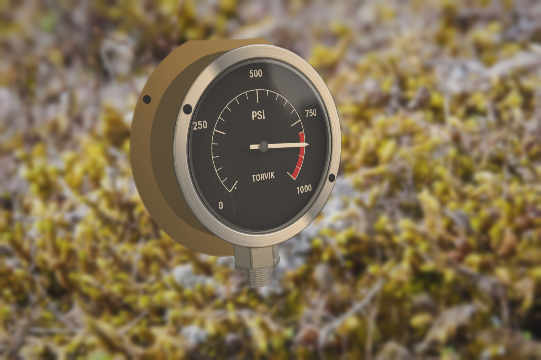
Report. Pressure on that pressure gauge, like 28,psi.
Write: 850,psi
